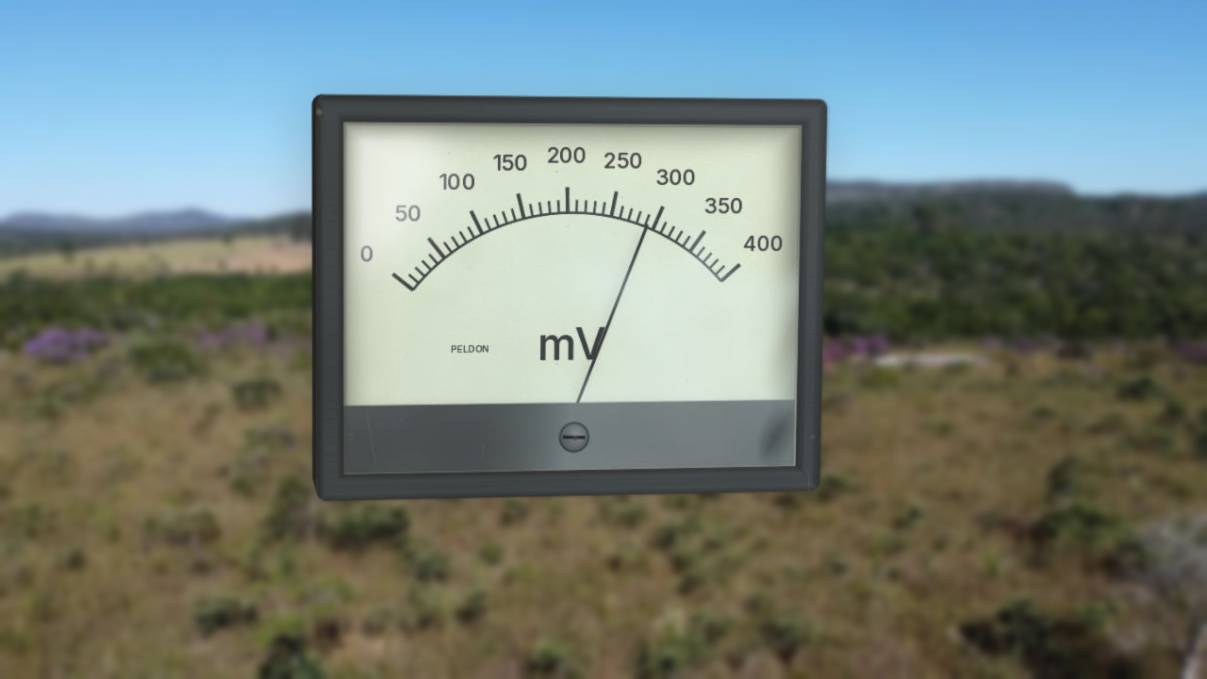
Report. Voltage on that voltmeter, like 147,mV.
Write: 290,mV
